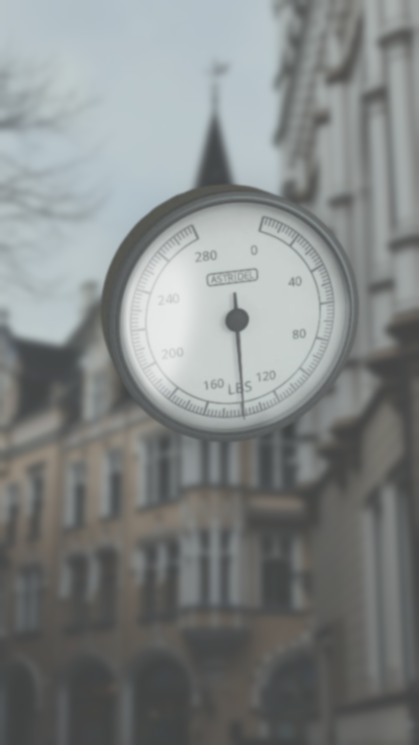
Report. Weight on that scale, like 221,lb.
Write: 140,lb
